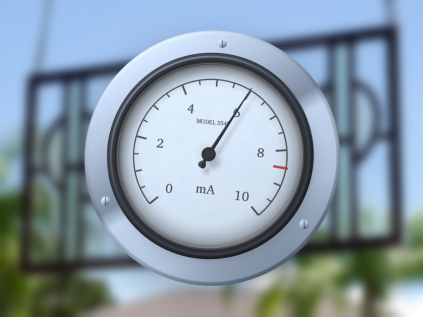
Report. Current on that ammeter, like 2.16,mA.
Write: 6,mA
